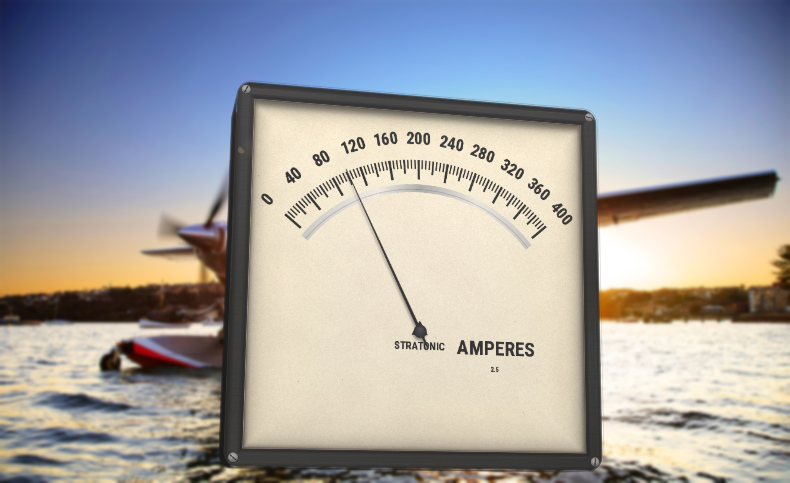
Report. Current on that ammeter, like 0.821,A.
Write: 100,A
